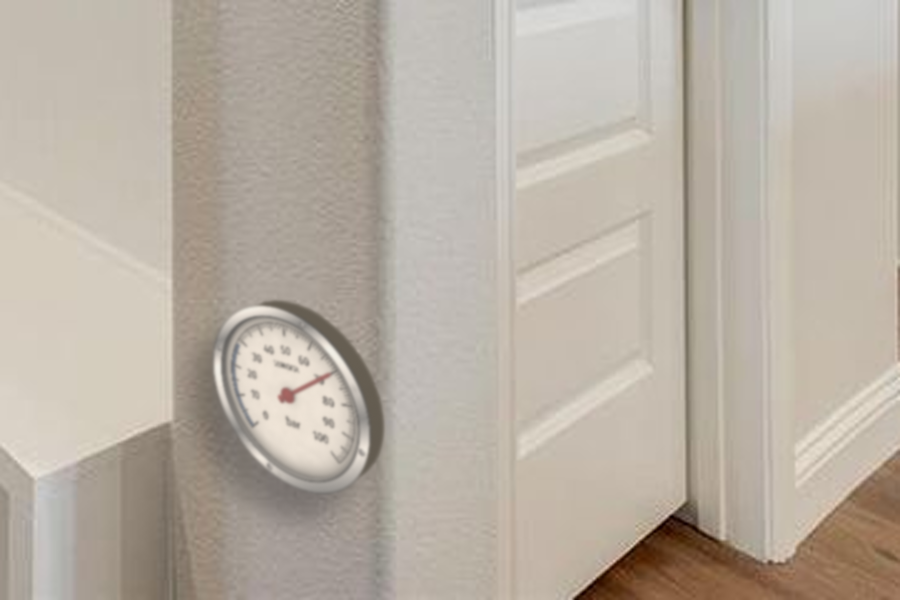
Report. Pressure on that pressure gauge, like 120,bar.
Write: 70,bar
